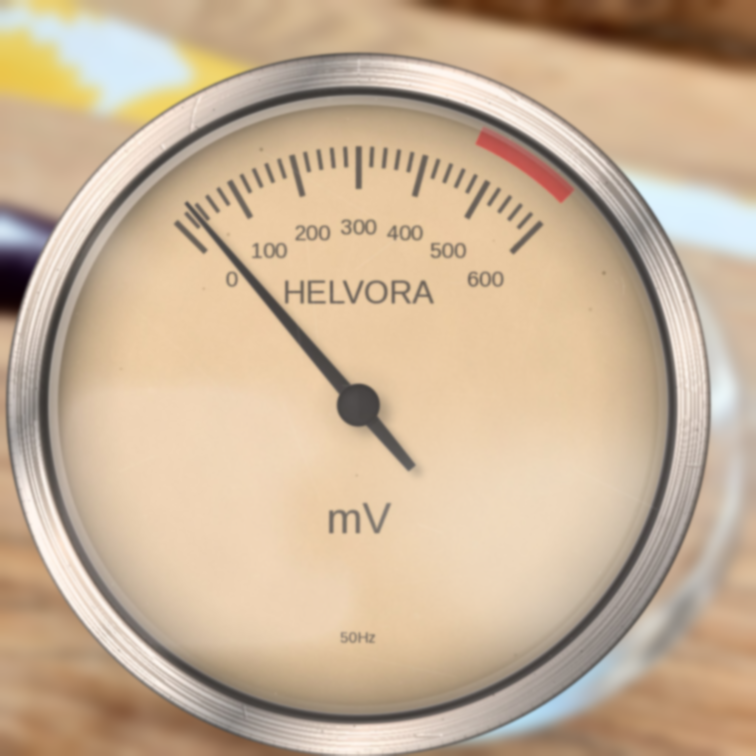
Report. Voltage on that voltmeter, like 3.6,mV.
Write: 30,mV
